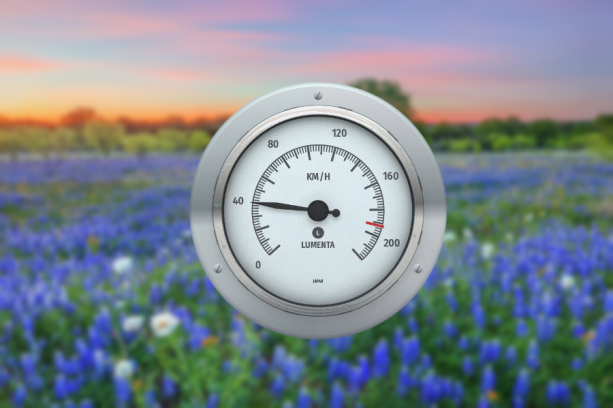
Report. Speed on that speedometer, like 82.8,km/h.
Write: 40,km/h
